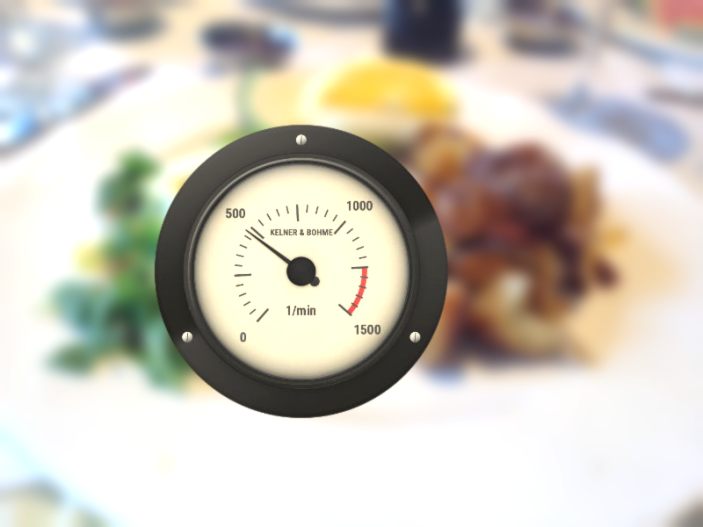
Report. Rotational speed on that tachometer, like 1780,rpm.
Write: 475,rpm
